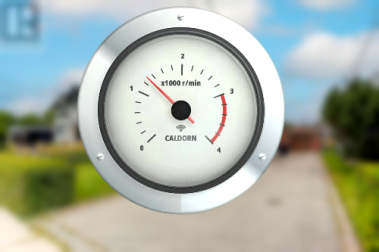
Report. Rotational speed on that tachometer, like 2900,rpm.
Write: 1300,rpm
